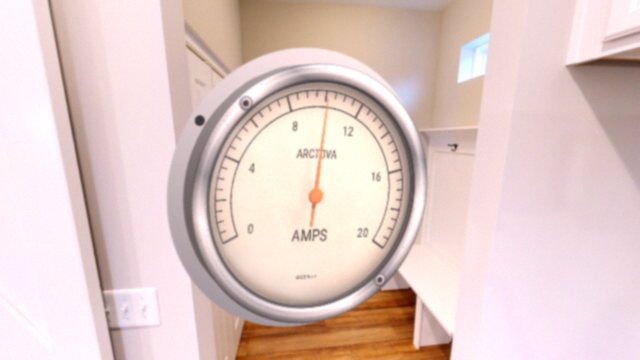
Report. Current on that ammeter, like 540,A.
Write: 10,A
